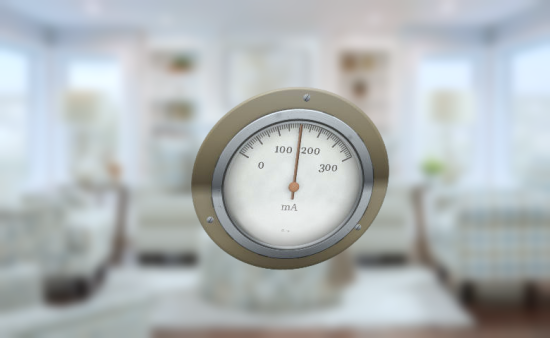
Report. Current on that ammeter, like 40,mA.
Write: 150,mA
